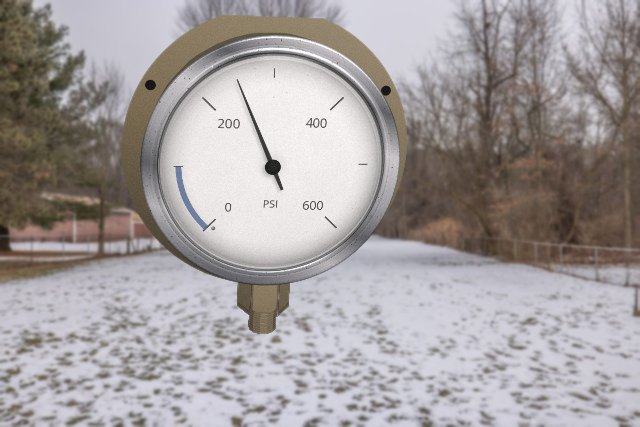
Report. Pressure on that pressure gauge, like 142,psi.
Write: 250,psi
